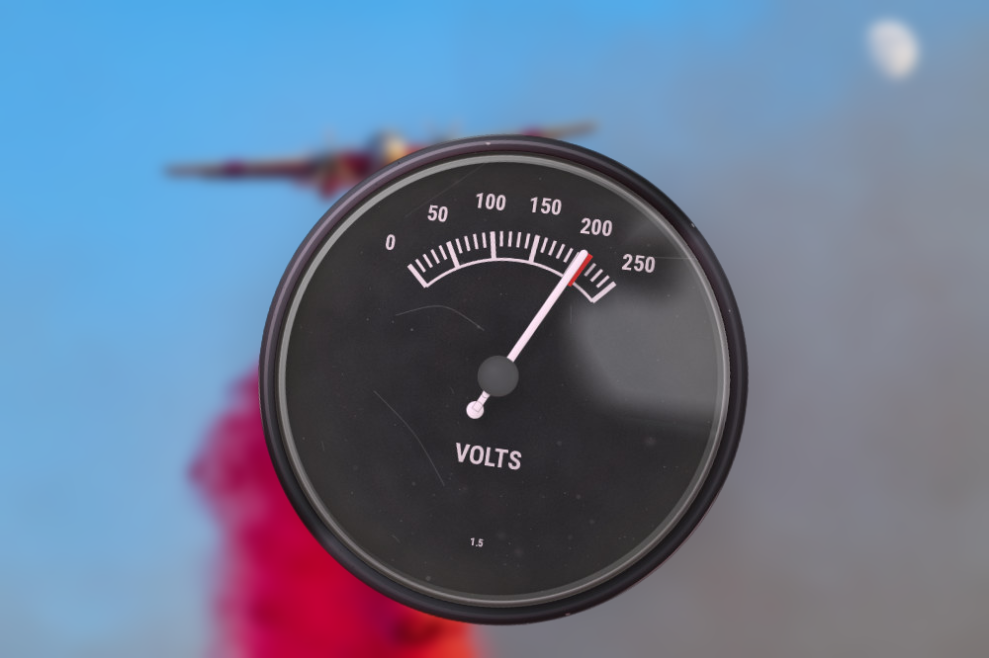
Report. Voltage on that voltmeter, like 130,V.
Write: 205,V
